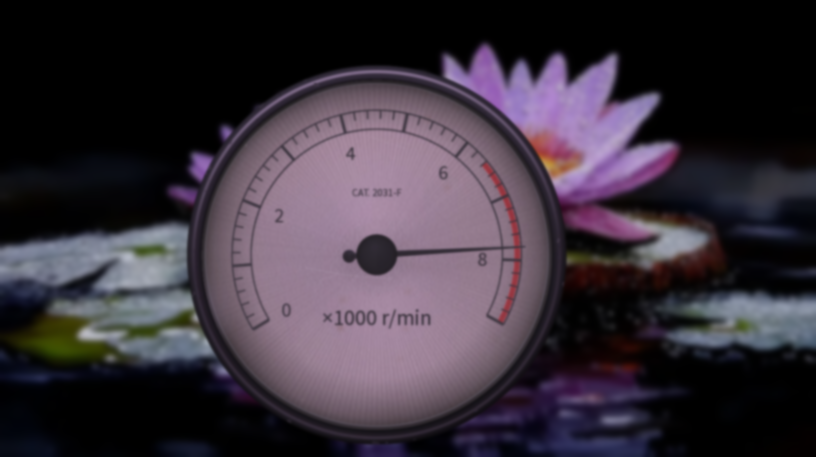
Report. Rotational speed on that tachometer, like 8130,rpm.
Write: 7800,rpm
